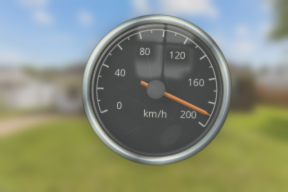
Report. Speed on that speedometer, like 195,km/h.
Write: 190,km/h
